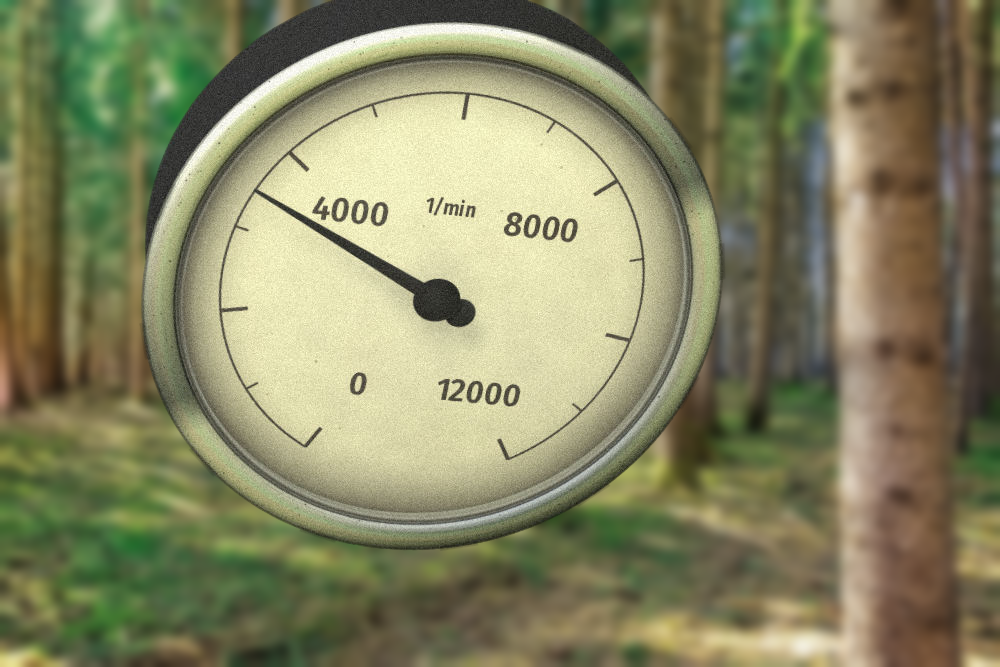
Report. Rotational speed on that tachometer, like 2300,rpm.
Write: 3500,rpm
